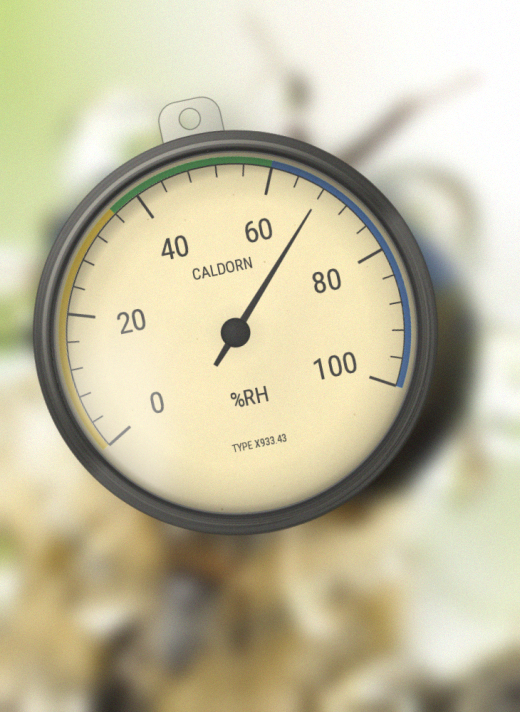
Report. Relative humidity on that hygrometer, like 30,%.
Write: 68,%
